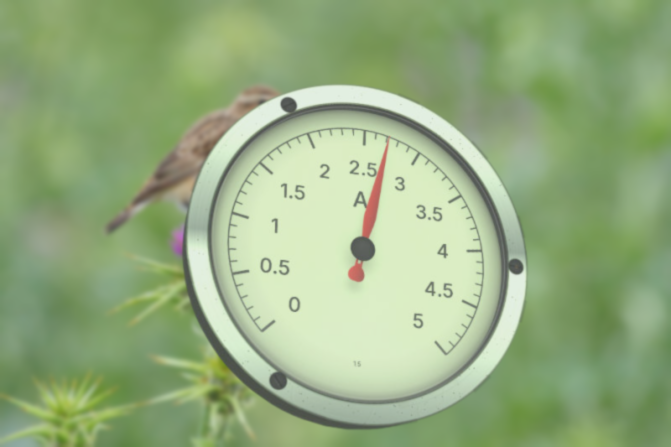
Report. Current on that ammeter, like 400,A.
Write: 2.7,A
